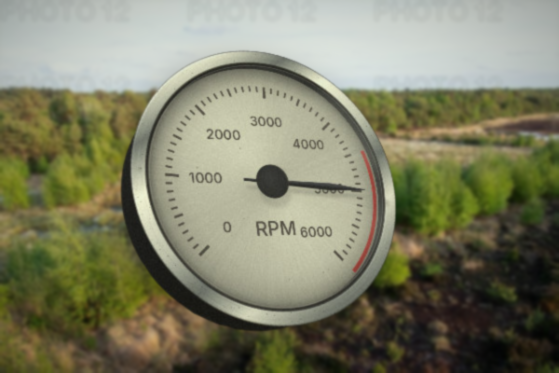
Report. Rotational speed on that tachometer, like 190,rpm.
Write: 5000,rpm
